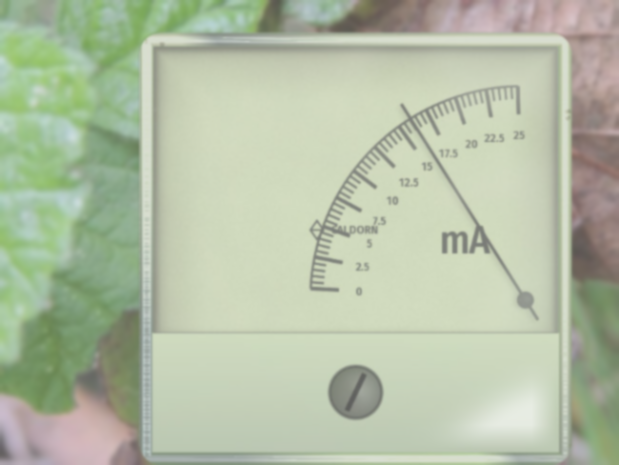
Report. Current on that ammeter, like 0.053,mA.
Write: 16,mA
